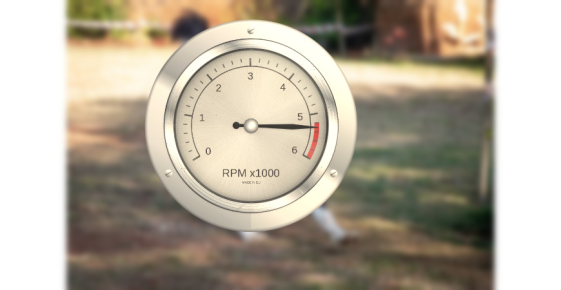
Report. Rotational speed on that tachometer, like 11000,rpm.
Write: 5300,rpm
